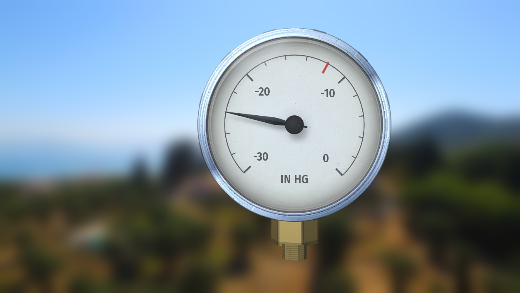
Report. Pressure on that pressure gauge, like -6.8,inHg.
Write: -24,inHg
